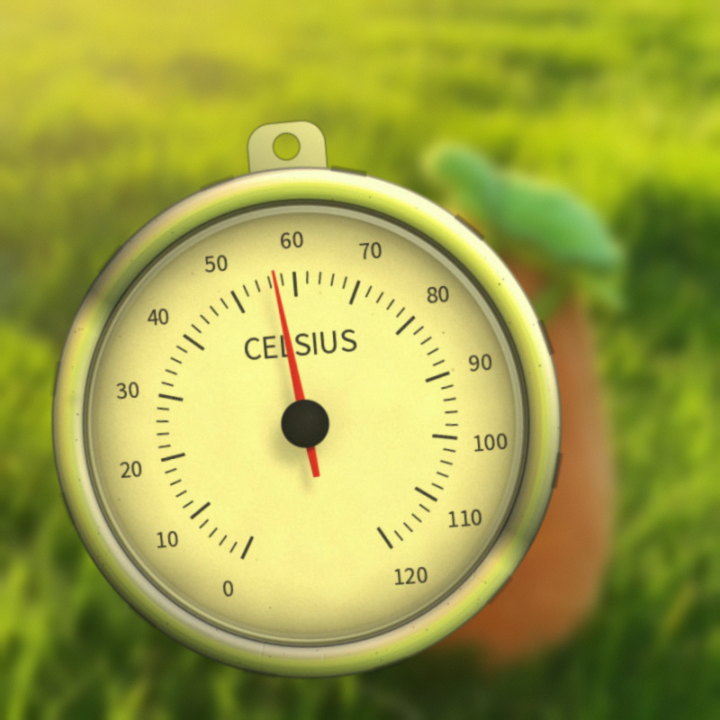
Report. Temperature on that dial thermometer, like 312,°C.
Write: 57,°C
